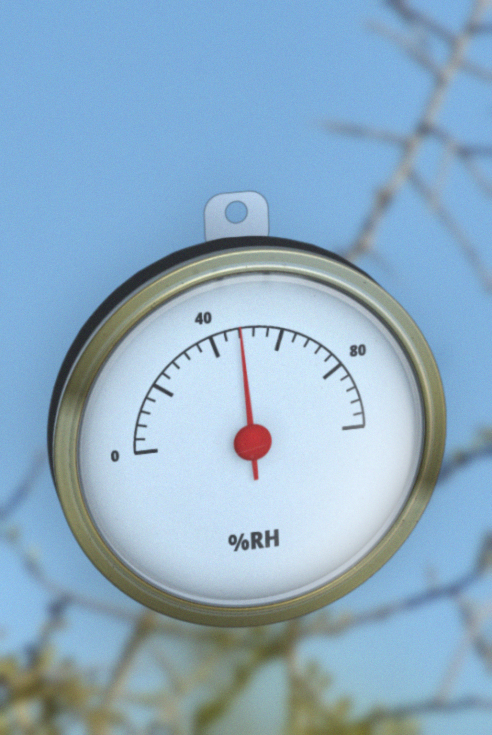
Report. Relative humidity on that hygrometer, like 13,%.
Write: 48,%
